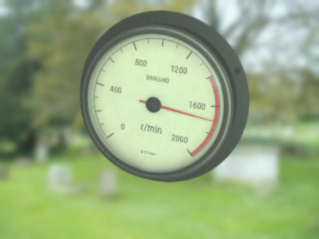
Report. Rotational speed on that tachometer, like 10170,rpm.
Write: 1700,rpm
